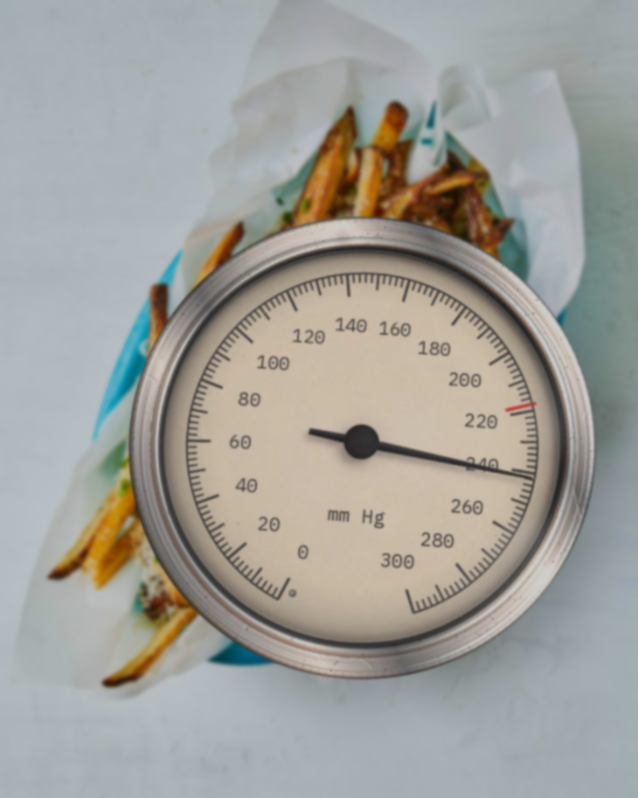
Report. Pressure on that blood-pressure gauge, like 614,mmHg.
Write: 242,mmHg
